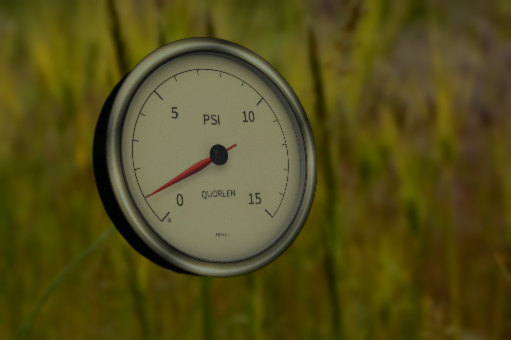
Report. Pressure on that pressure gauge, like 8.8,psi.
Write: 1,psi
